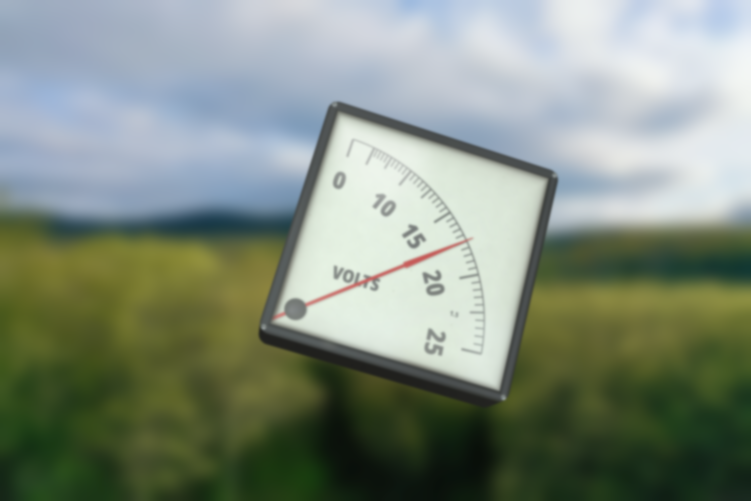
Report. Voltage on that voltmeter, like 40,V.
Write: 17.5,V
